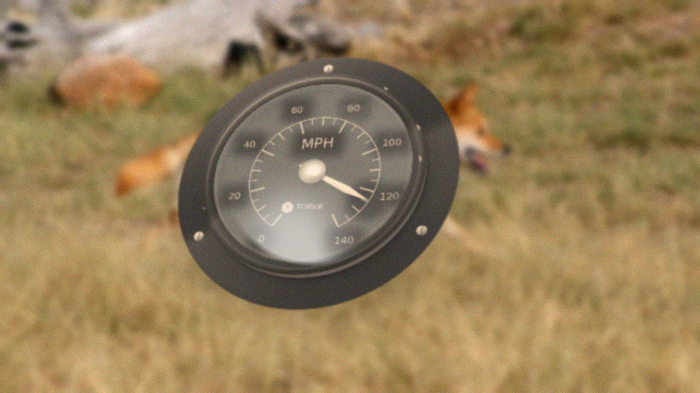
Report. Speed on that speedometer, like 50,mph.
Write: 125,mph
